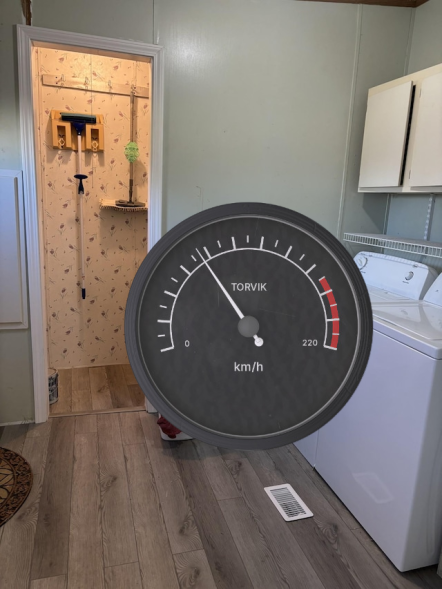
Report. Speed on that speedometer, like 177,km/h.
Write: 75,km/h
